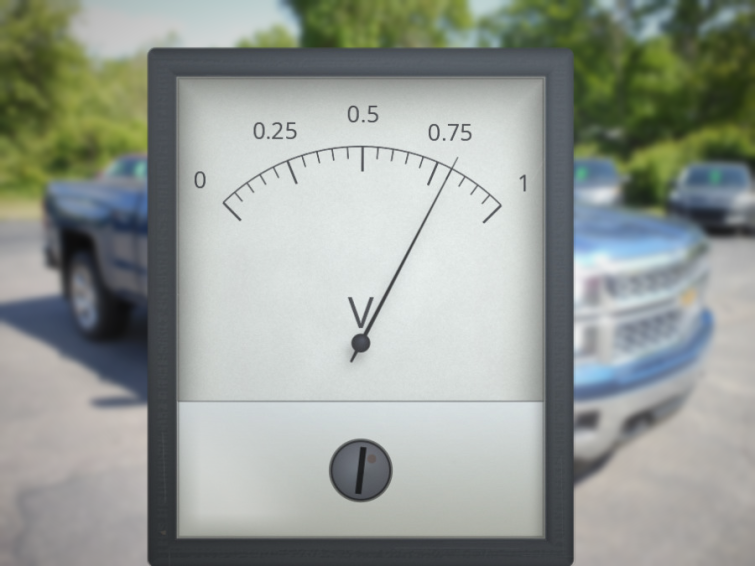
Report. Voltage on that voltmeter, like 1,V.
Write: 0.8,V
